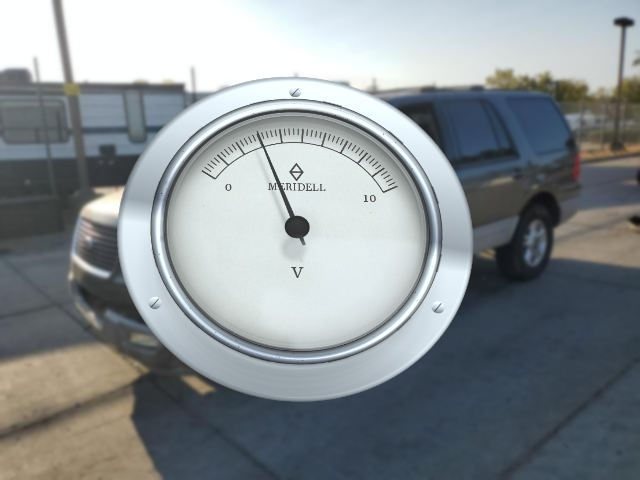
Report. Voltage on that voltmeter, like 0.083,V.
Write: 3,V
